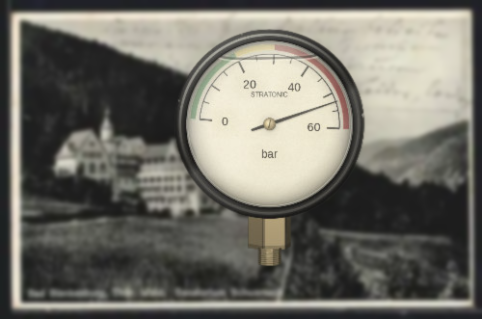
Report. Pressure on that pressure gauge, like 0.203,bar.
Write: 52.5,bar
